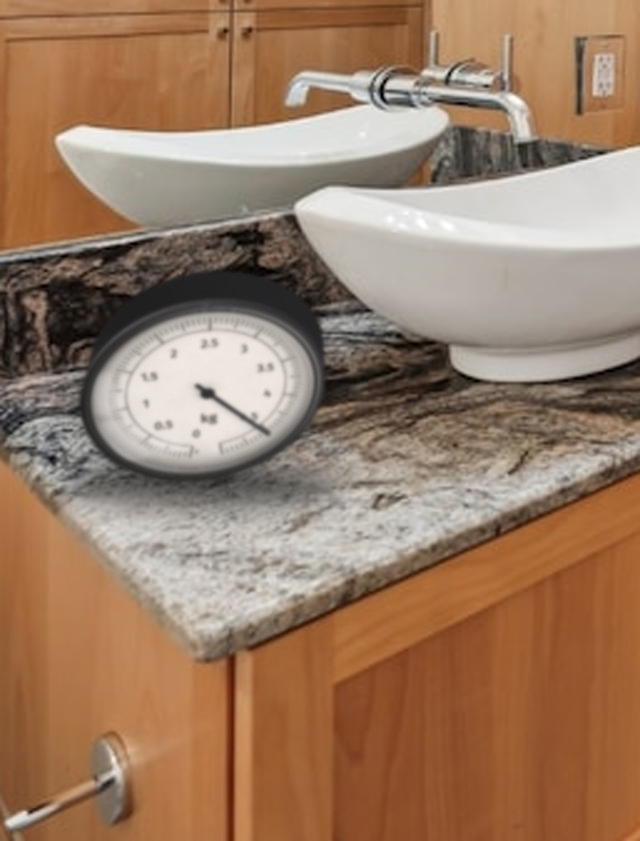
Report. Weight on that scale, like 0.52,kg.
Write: 4.5,kg
